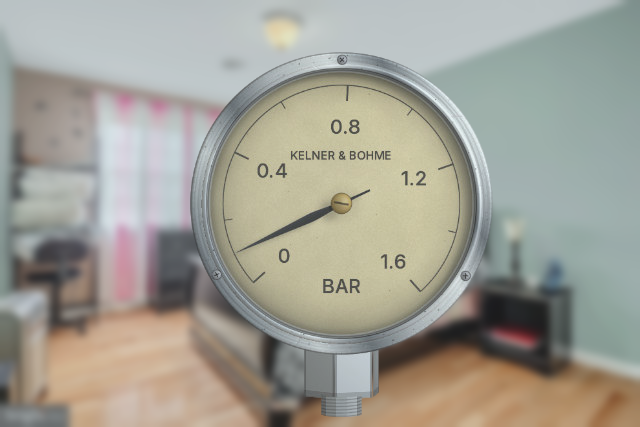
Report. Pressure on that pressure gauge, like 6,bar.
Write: 0.1,bar
